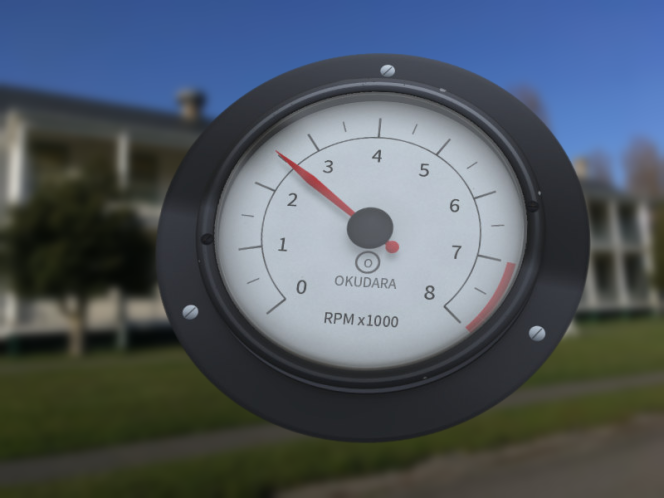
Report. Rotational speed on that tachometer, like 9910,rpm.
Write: 2500,rpm
